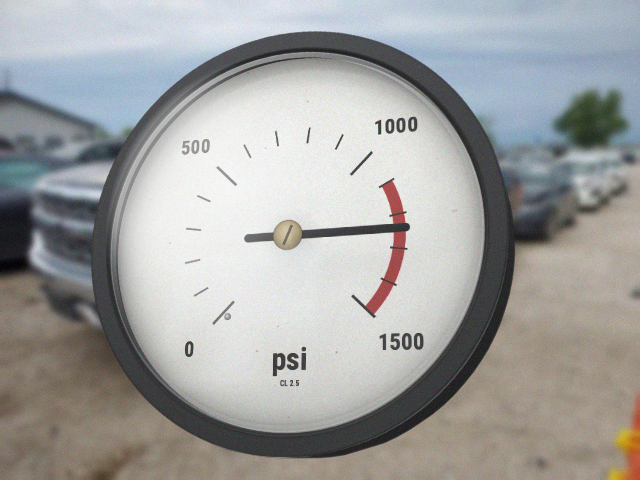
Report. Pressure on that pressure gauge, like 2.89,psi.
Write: 1250,psi
